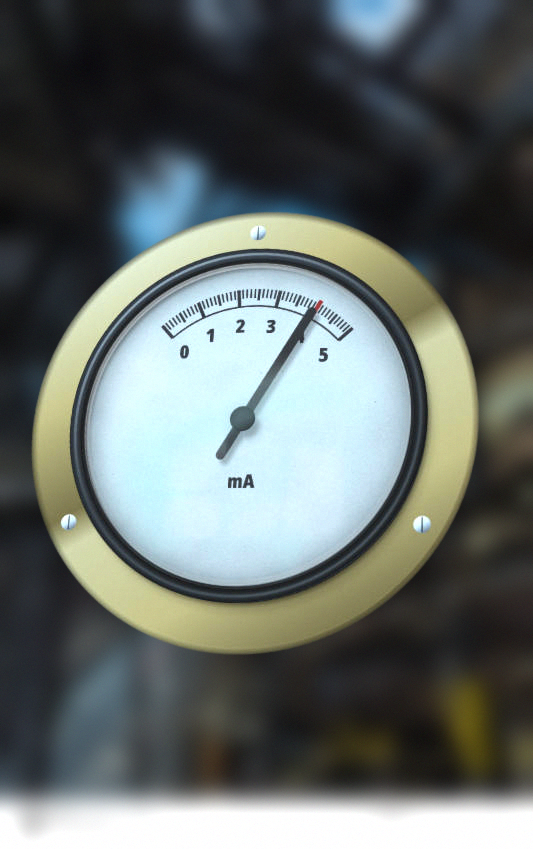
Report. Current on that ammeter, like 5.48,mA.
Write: 4,mA
